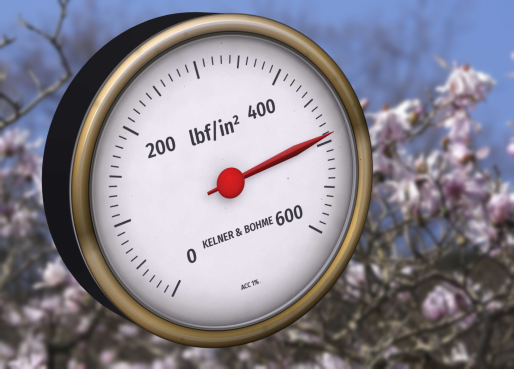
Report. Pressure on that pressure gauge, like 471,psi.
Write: 490,psi
